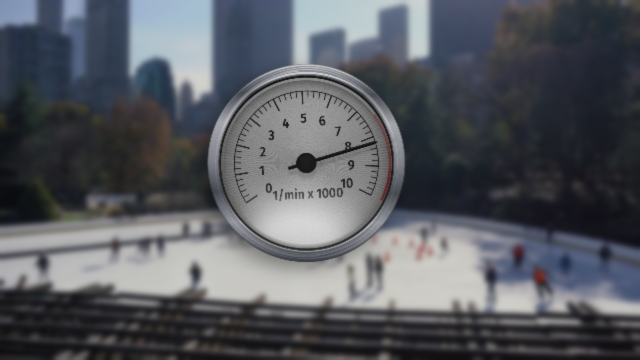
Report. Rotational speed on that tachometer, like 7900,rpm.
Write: 8200,rpm
